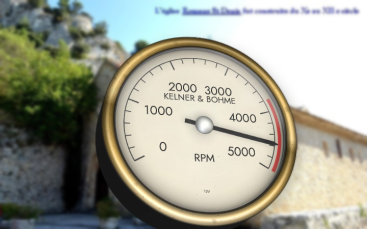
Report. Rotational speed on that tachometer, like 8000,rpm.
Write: 4600,rpm
